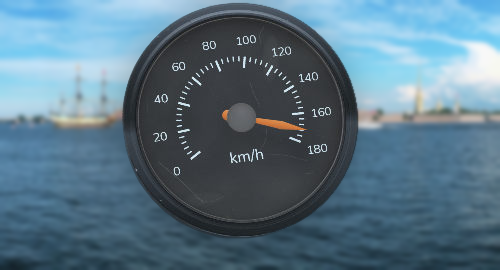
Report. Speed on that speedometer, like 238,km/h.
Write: 172,km/h
